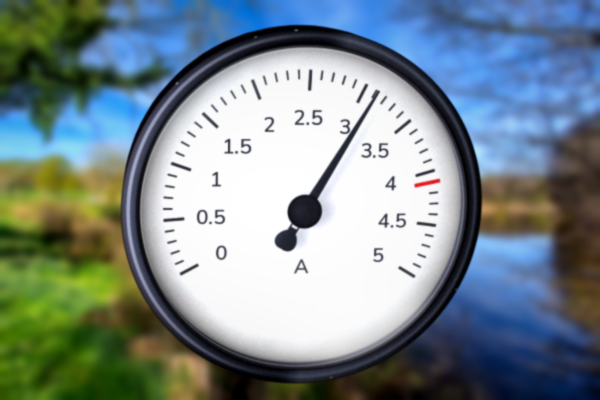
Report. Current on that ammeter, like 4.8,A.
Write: 3.1,A
